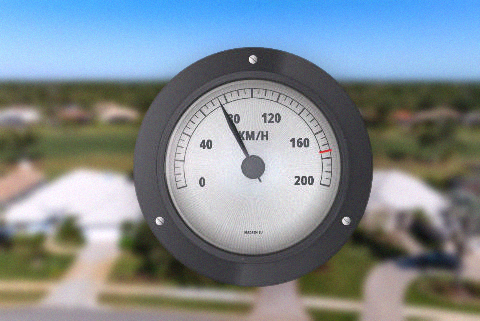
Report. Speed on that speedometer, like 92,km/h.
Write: 75,km/h
